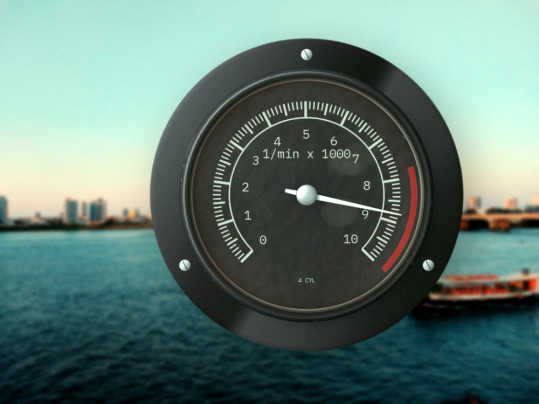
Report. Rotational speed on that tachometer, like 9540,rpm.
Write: 8800,rpm
